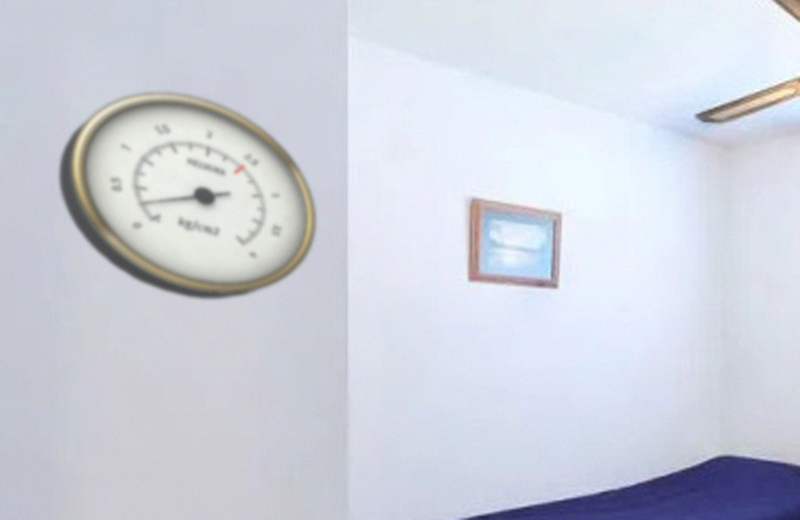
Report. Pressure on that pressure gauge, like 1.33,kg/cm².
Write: 0.25,kg/cm²
